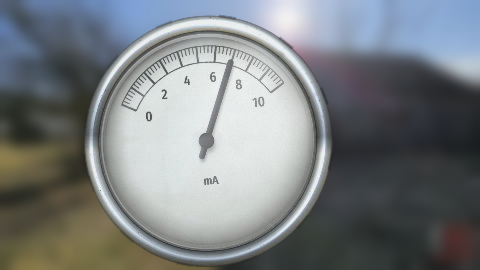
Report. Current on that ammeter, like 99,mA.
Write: 7,mA
